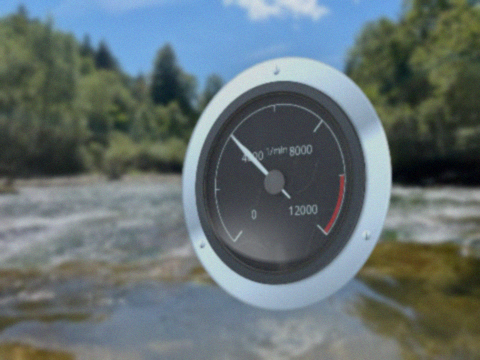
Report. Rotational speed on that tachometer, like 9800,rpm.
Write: 4000,rpm
